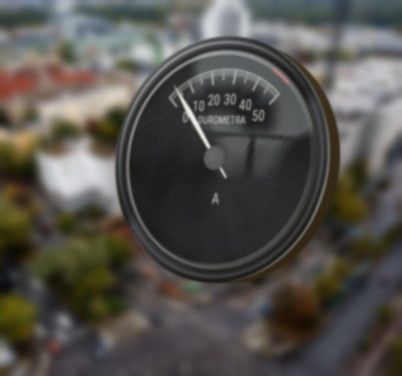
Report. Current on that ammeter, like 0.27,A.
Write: 5,A
